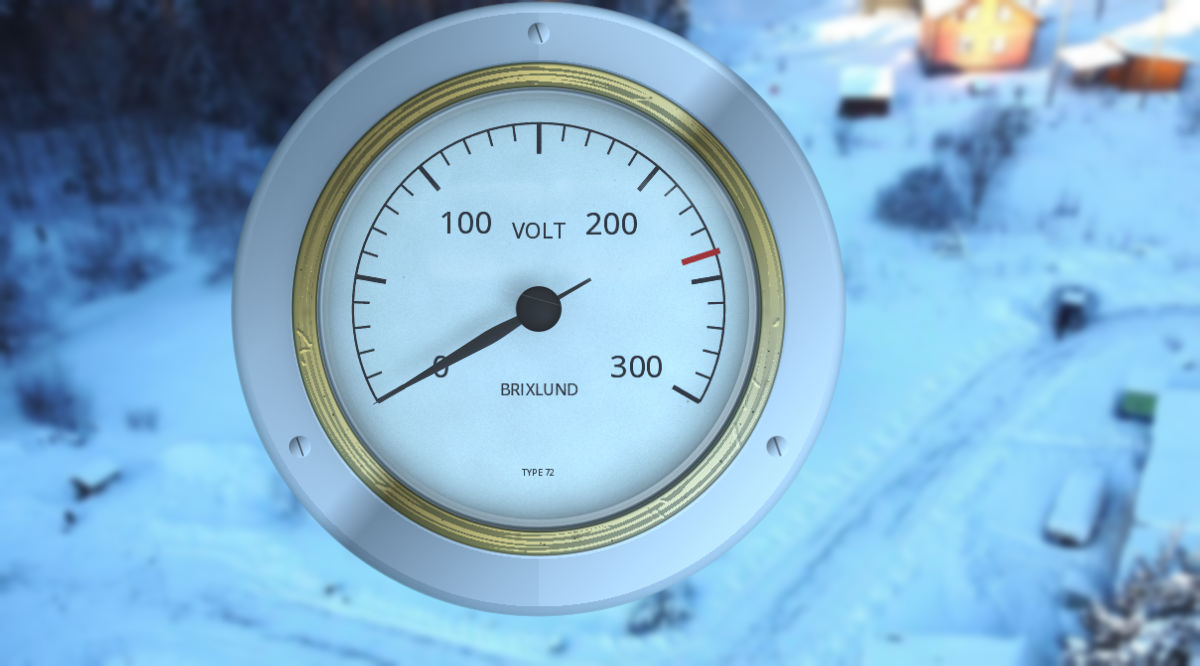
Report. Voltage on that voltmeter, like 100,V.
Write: 0,V
